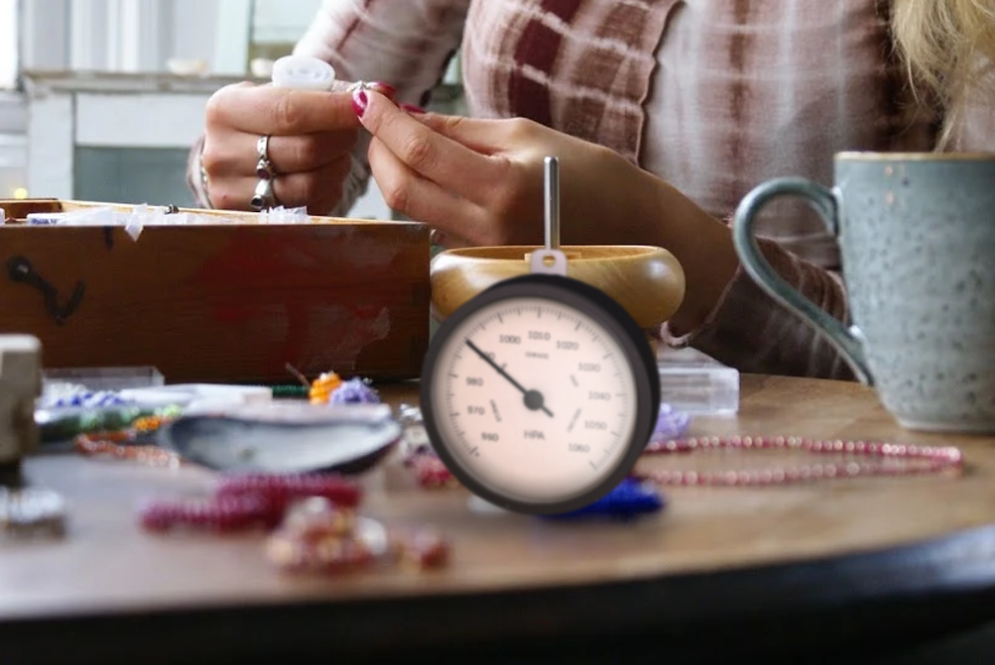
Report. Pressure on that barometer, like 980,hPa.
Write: 990,hPa
